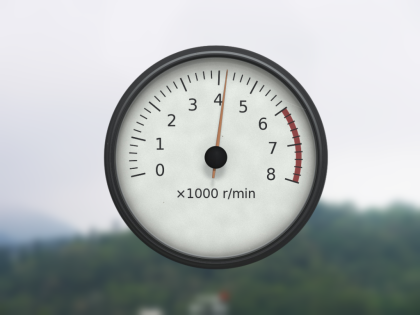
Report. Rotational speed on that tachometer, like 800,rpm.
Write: 4200,rpm
